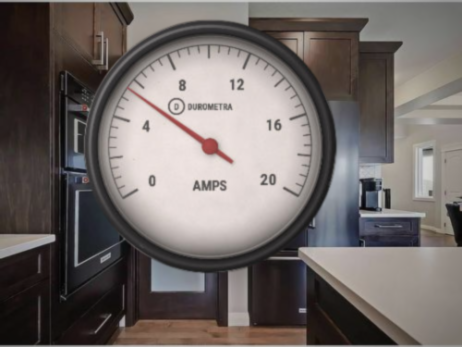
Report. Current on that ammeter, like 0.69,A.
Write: 5.5,A
